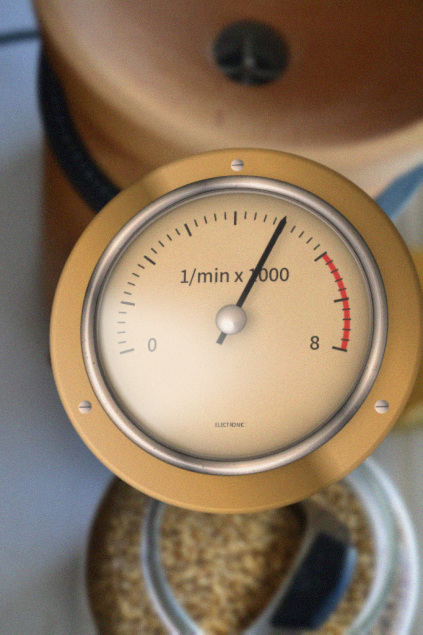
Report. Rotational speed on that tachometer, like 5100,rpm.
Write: 5000,rpm
